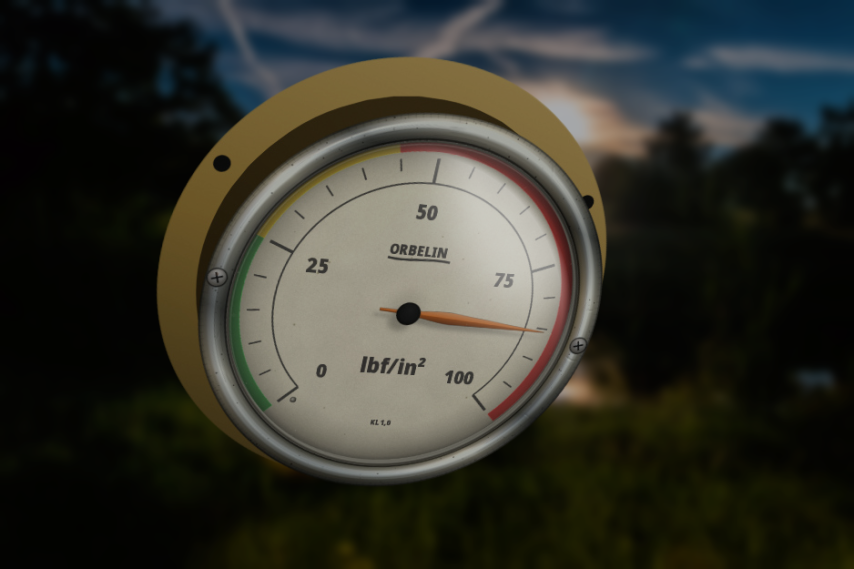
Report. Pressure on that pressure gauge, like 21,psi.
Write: 85,psi
